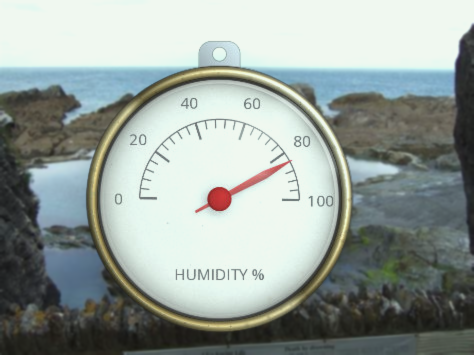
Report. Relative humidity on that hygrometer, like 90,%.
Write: 84,%
